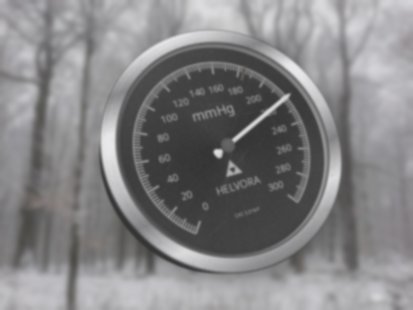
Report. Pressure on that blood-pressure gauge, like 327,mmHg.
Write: 220,mmHg
